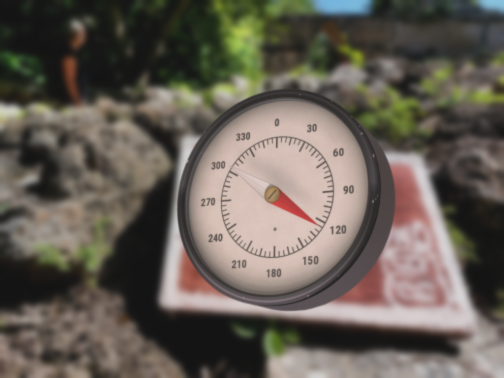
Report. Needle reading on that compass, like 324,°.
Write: 125,°
